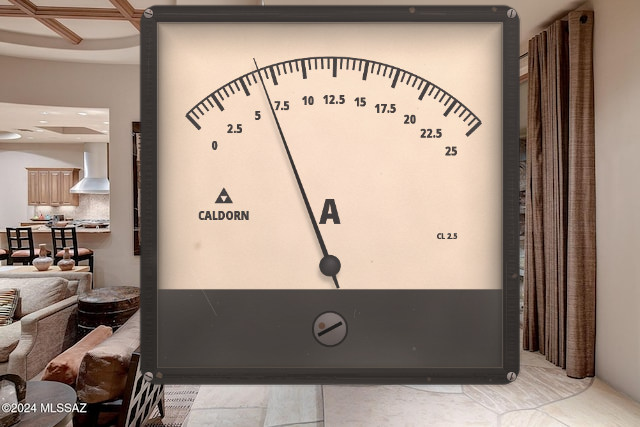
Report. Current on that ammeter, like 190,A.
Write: 6.5,A
